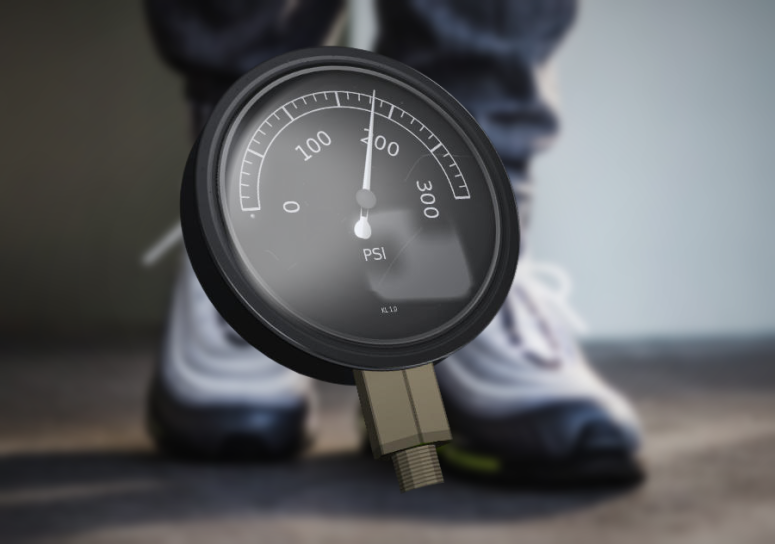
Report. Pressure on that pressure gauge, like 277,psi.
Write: 180,psi
